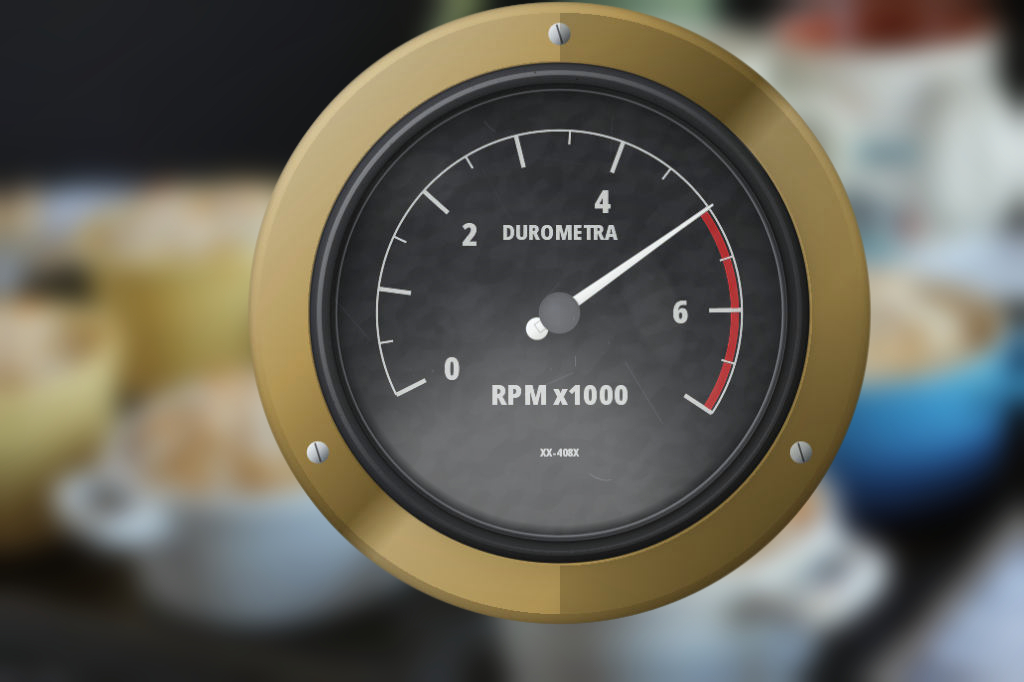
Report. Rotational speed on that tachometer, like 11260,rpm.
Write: 5000,rpm
